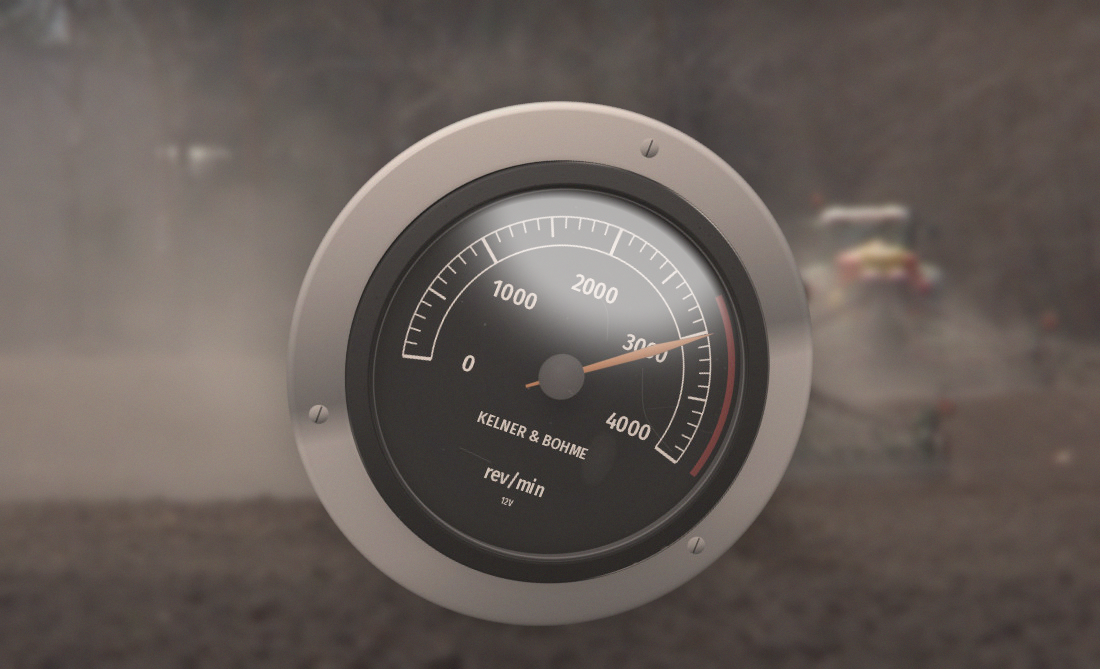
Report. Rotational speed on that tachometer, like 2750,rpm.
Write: 3000,rpm
